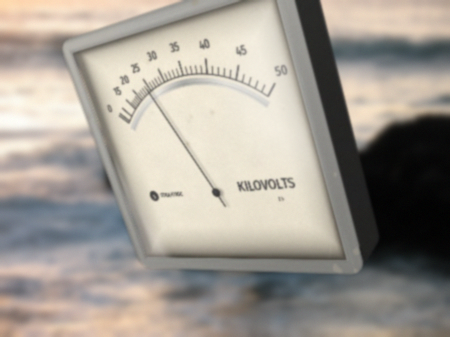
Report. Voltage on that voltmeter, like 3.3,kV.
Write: 25,kV
